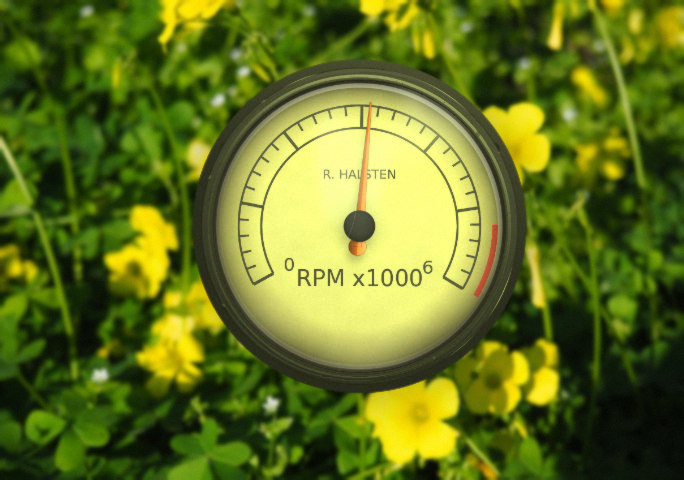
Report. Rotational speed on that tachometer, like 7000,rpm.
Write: 3100,rpm
